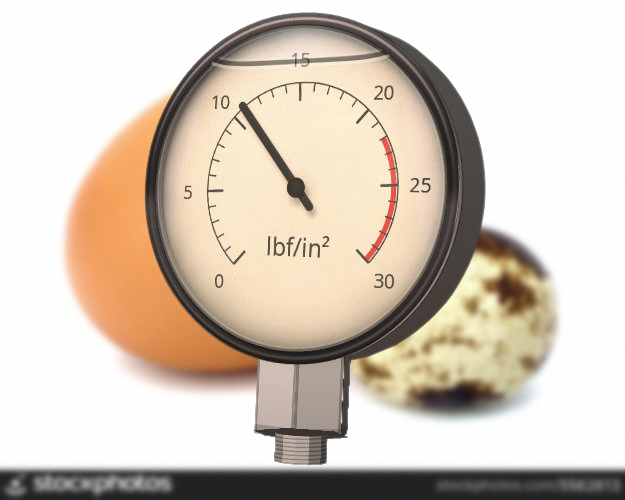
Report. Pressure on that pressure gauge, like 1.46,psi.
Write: 11,psi
